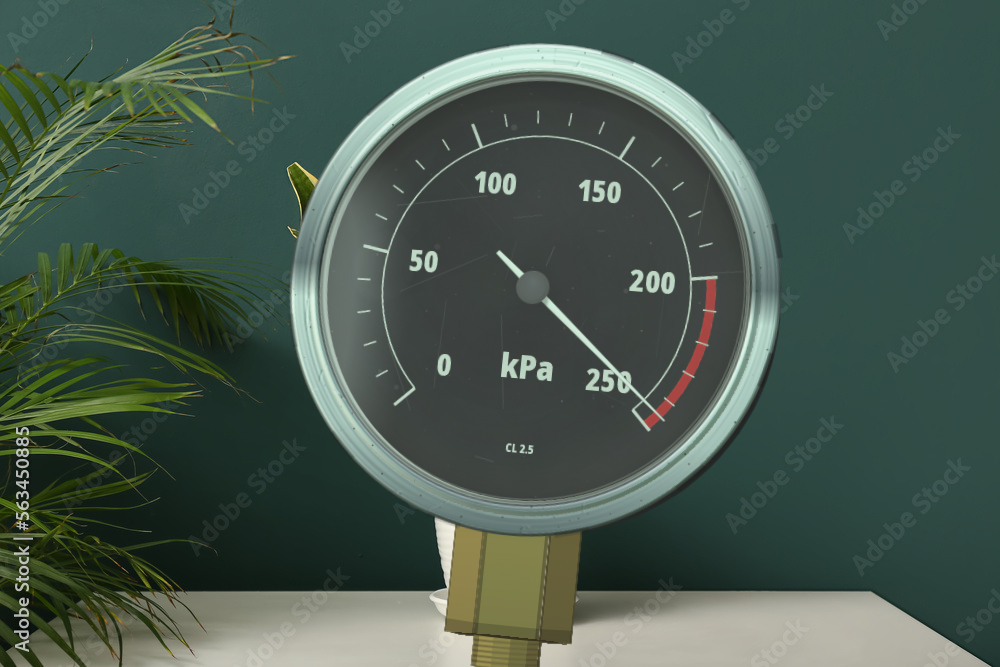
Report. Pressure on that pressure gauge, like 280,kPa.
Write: 245,kPa
